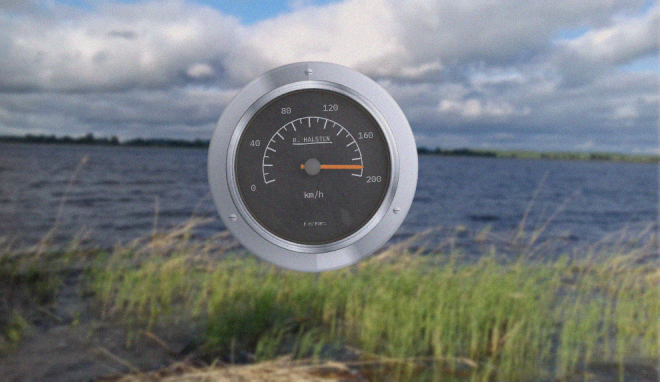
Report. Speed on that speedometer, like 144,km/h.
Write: 190,km/h
